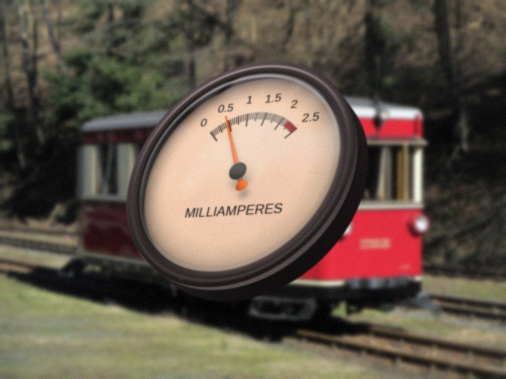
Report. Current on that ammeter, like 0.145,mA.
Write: 0.5,mA
